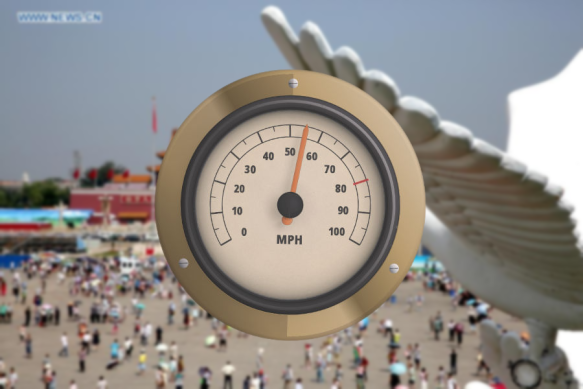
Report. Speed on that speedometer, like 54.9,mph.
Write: 55,mph
